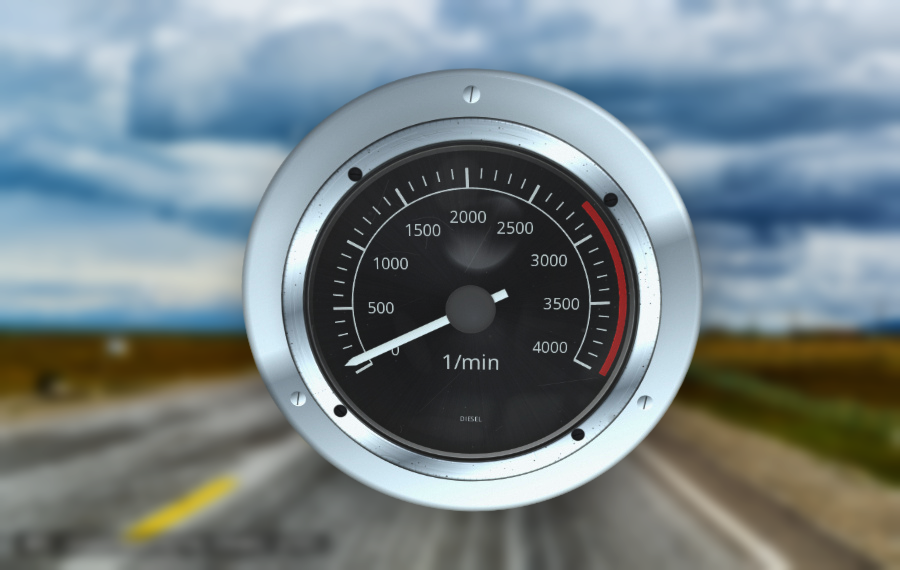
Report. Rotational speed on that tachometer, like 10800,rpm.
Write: 100,rpm
